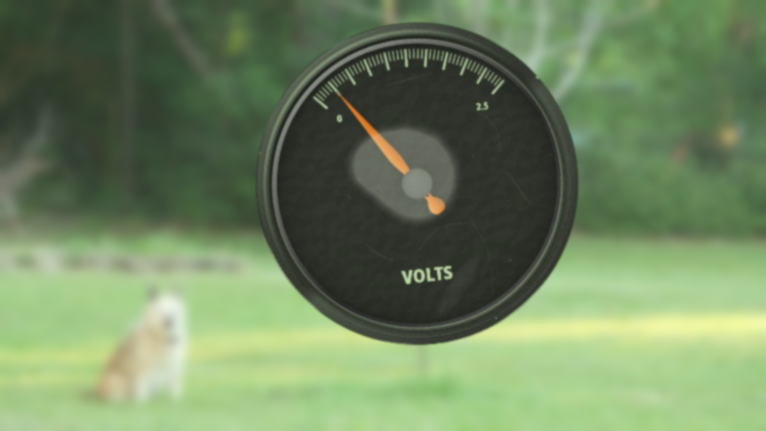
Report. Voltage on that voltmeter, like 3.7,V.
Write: 0.25,V
